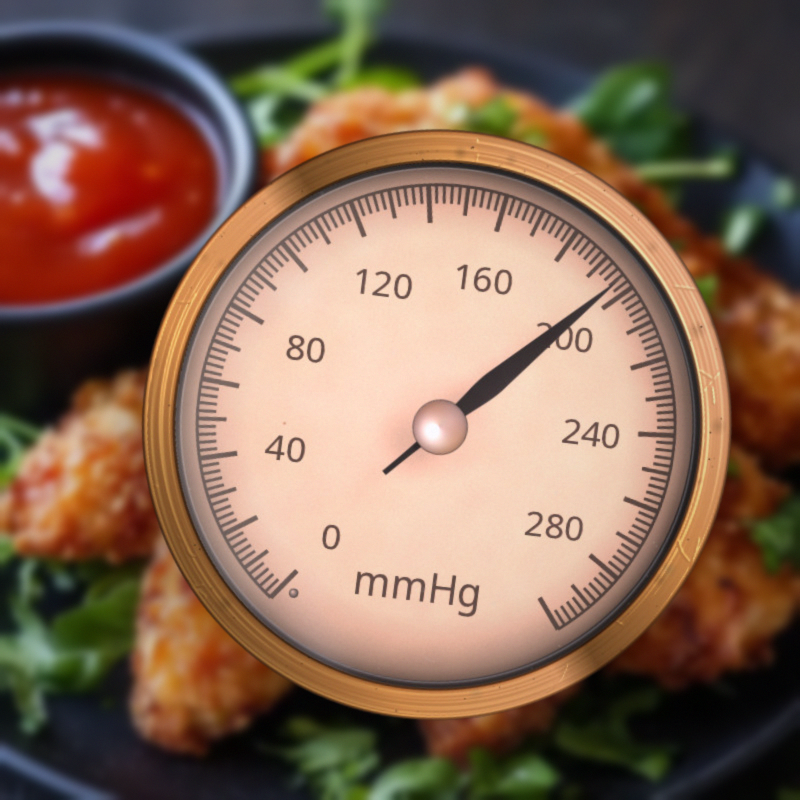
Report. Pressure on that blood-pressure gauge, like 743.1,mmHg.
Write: 196,mmHg
